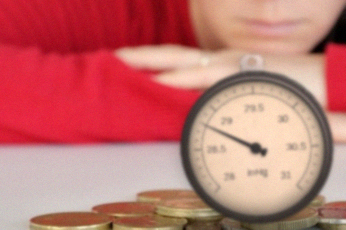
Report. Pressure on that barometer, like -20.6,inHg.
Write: 28.8,inHg
